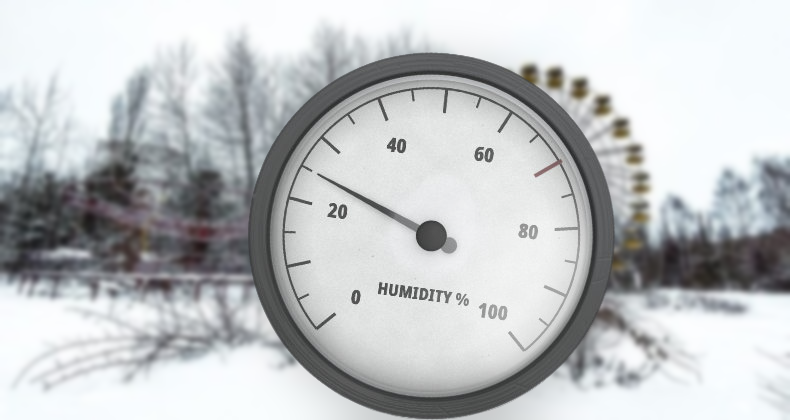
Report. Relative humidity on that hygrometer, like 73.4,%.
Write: 25,%
